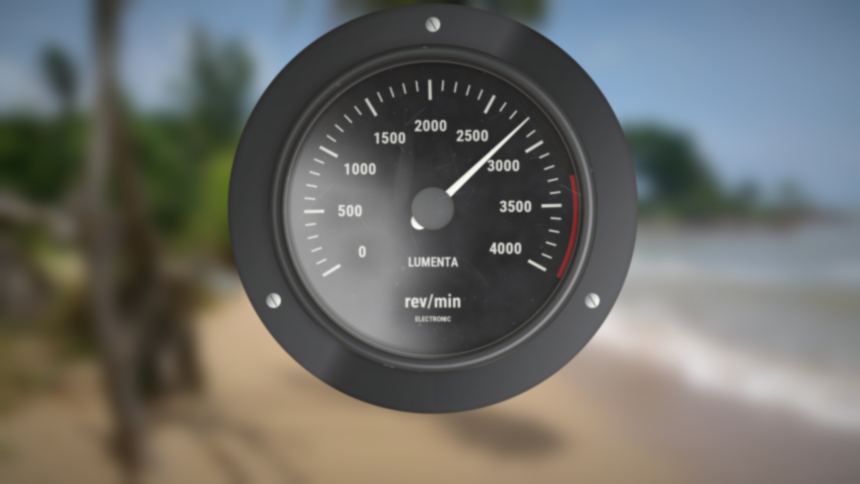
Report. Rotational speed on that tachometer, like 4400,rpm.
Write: 2800,rpm
